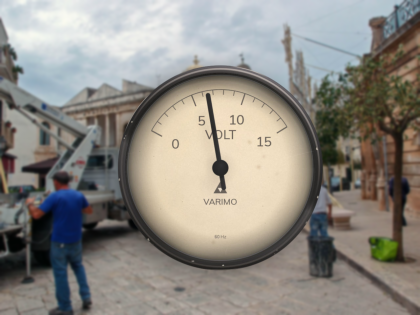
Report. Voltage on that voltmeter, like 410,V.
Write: 6.5,V
